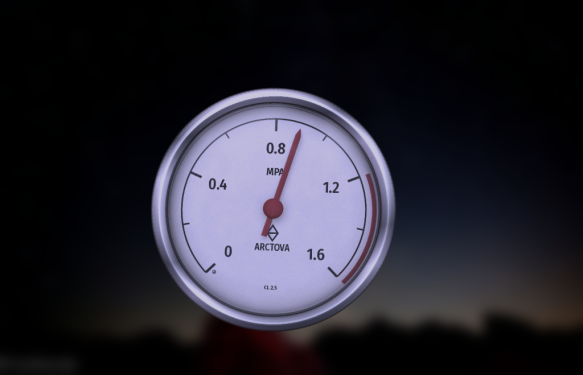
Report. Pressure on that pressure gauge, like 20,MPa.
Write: 0.9,MPa
